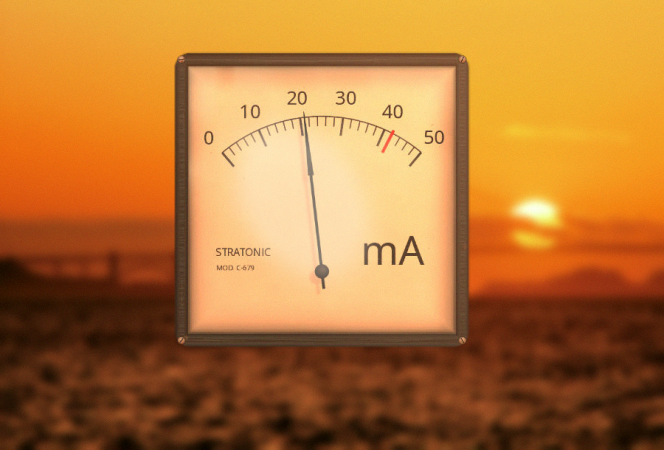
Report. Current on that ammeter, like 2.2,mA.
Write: 21,mA
